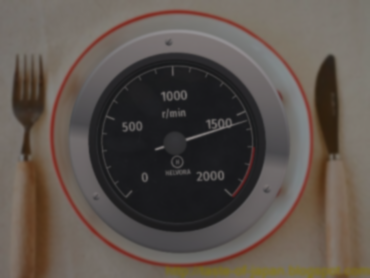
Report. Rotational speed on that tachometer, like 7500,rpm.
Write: 1550,rpm
